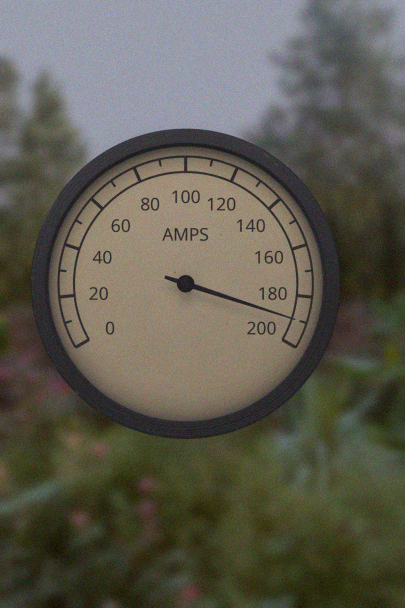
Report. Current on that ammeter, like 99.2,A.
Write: 190,A
